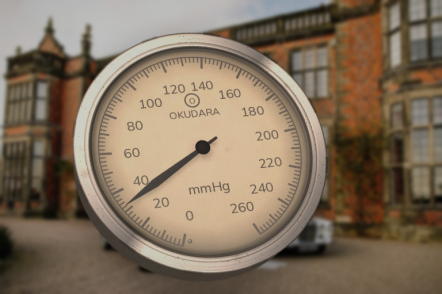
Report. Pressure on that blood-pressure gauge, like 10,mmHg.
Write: 32,mmHg
